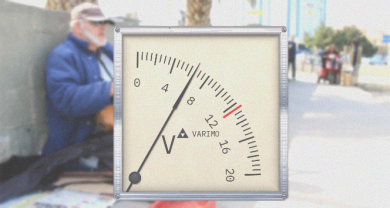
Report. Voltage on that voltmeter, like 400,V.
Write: 6.5,V
